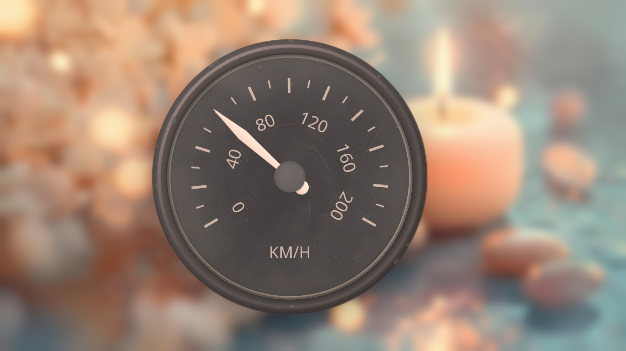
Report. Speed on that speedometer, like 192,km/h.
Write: 60,km/h
